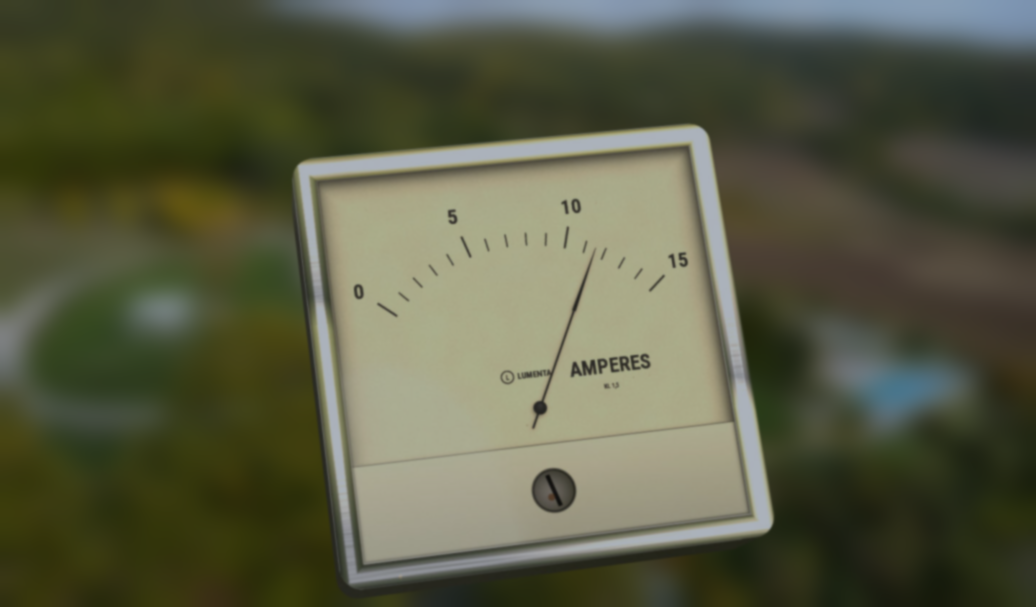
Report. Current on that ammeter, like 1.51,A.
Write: 11.5,A
